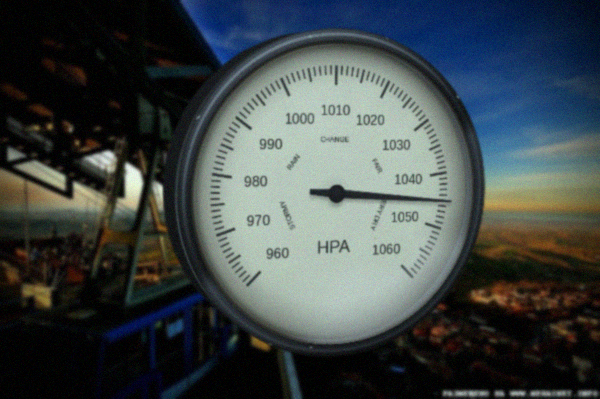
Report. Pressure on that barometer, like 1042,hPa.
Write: 1045,hPa
